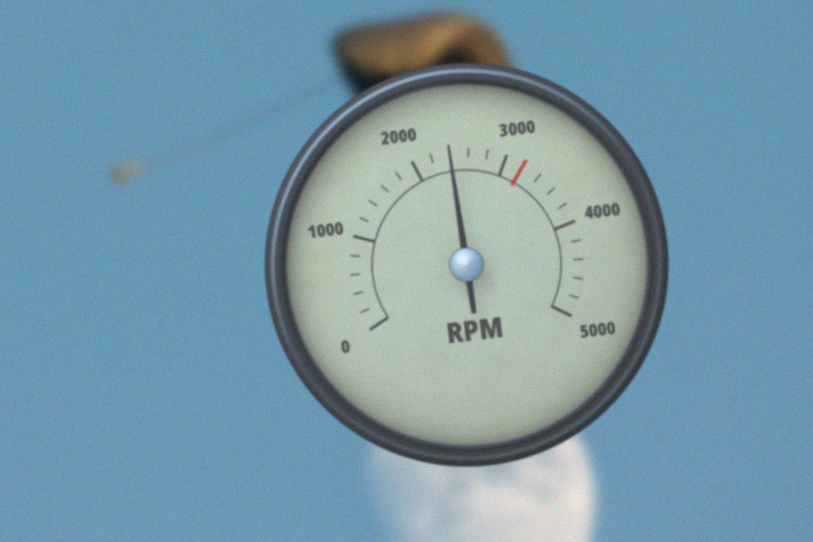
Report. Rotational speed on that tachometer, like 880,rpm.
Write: 2400,rpm
